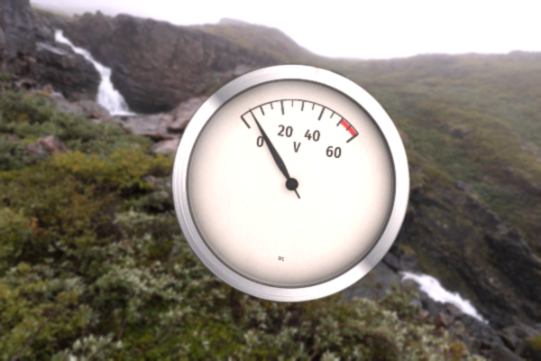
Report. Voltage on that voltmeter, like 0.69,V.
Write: 5,V
